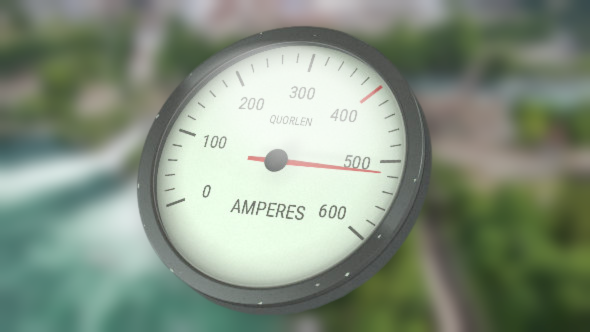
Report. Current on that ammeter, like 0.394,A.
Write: 520,A
